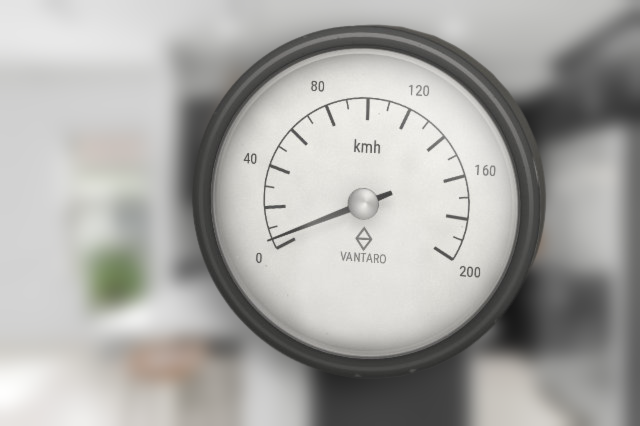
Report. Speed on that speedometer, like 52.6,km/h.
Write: 5,km/h
